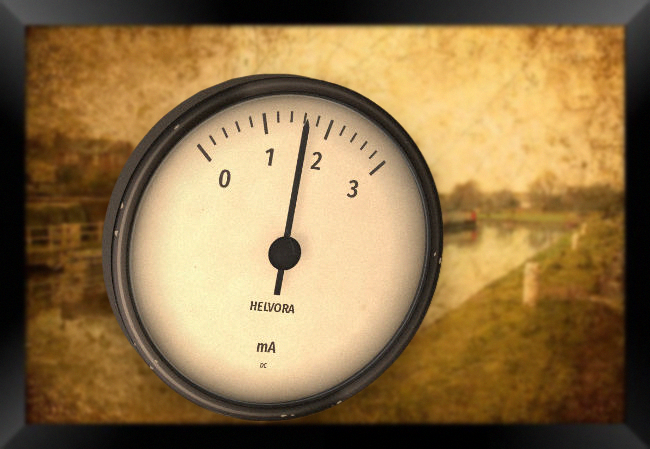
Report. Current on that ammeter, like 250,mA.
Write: 1.6,mA
